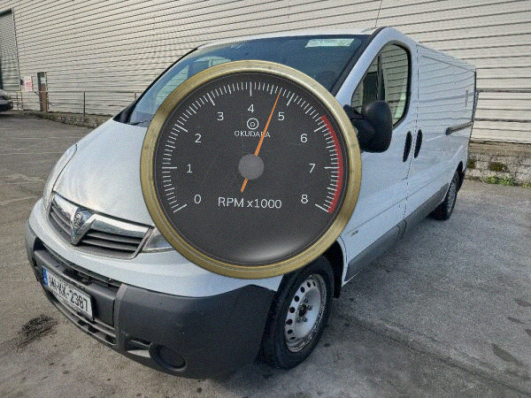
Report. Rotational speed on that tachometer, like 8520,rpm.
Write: 4700,rpm
